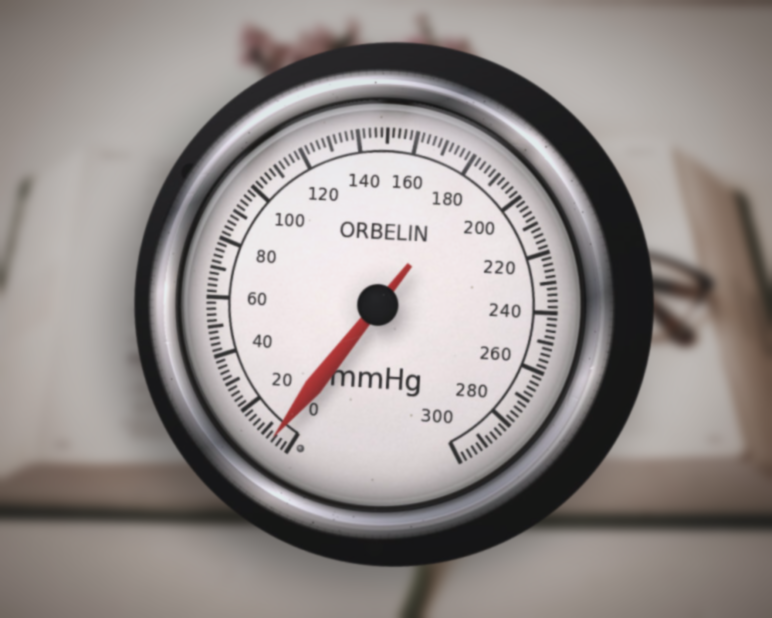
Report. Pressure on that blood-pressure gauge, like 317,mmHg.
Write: 6,mmHg
